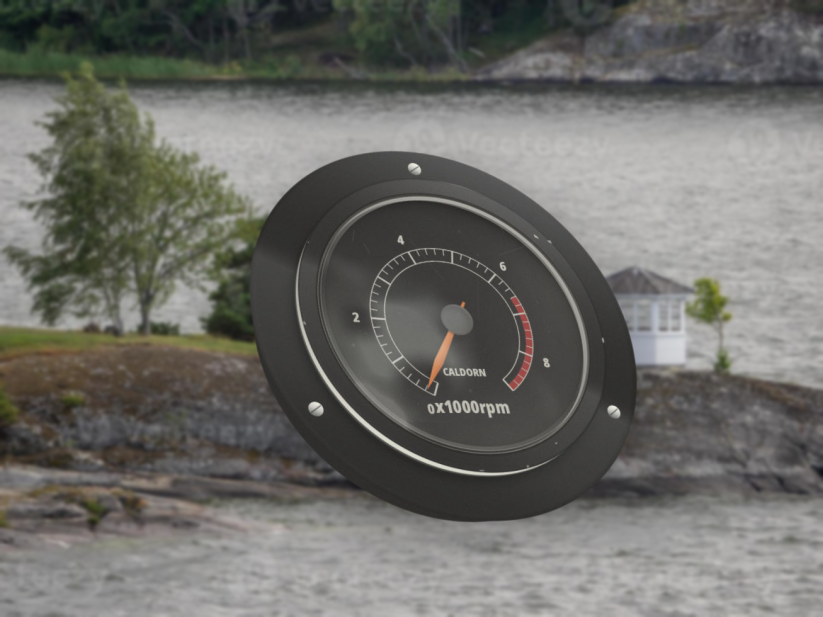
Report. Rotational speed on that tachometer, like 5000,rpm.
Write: 200,rpm
